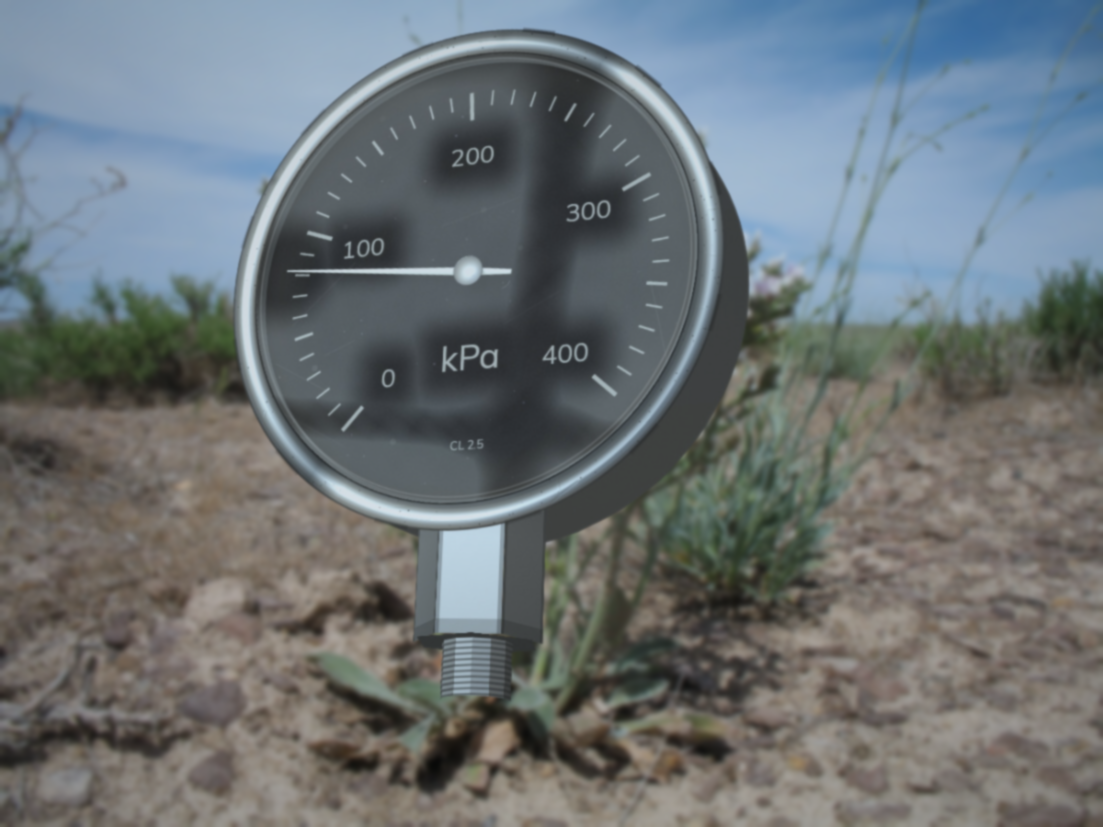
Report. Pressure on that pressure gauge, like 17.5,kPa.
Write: 80,kPa
